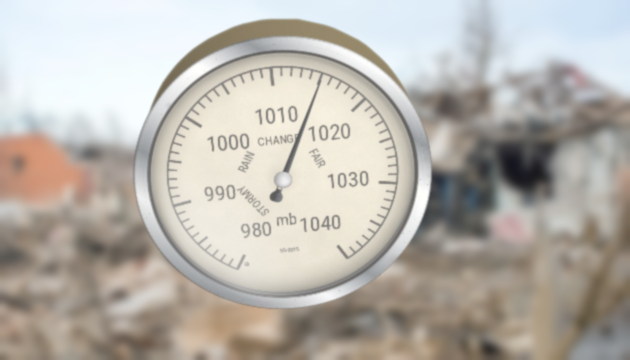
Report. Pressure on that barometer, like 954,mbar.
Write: 1015,mbar
